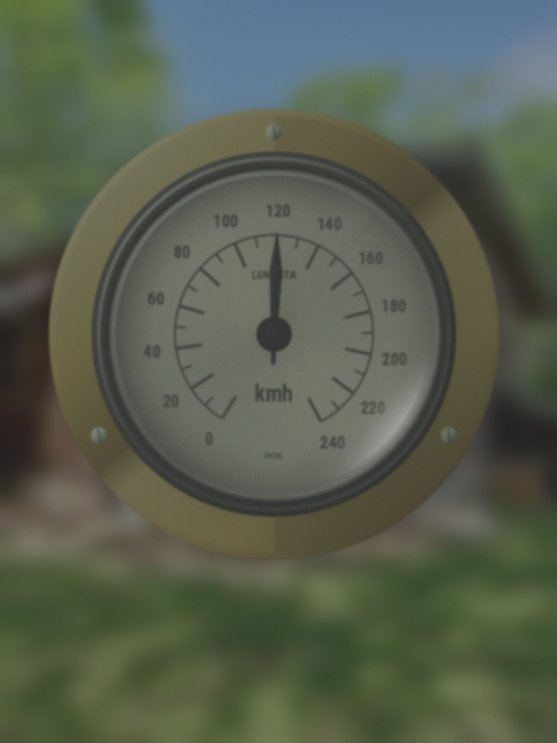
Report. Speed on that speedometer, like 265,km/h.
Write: 120,km/h
